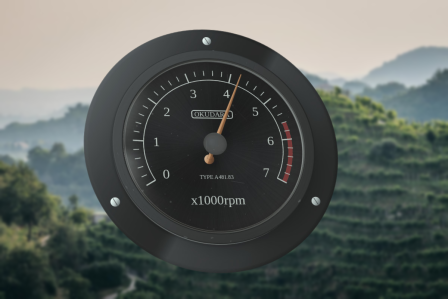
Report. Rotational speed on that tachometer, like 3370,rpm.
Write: 4200,rpm
